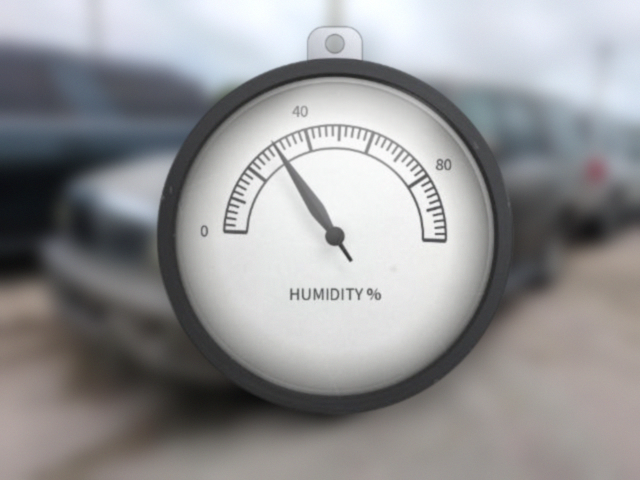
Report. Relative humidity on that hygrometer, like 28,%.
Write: 30,%
